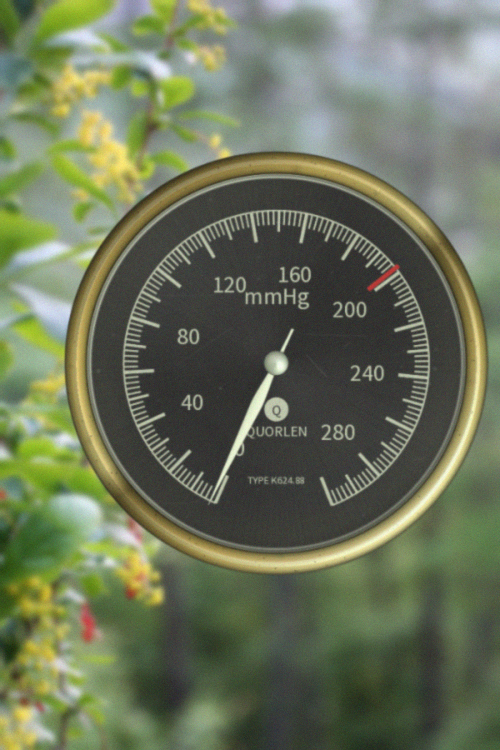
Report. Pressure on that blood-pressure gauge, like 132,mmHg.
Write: 2,mmHg
